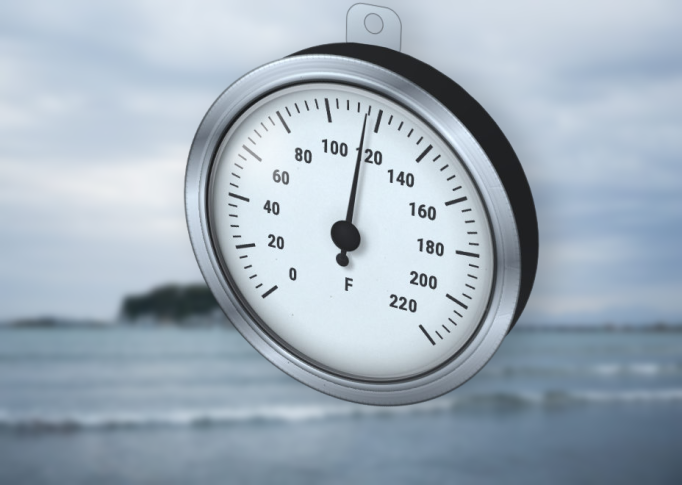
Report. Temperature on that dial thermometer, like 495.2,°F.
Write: 116,°F
